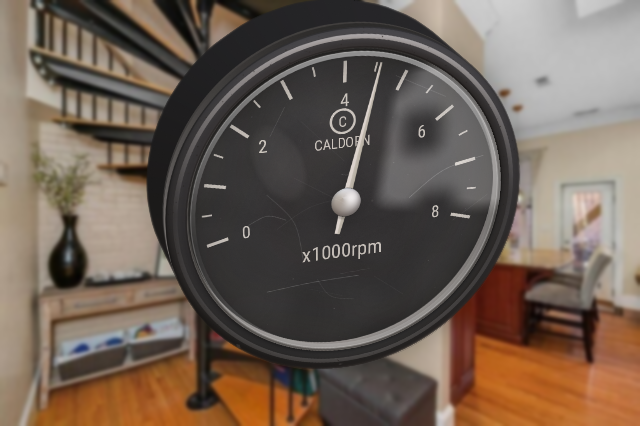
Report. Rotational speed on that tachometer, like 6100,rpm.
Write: 4500,rpm
